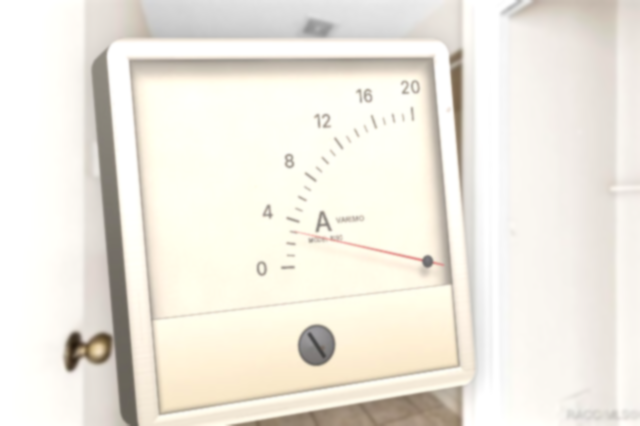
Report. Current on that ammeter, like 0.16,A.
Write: 3,A
